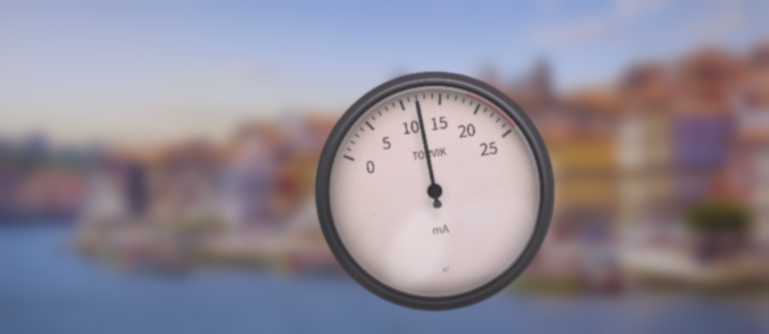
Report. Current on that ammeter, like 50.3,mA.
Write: 12,mA
